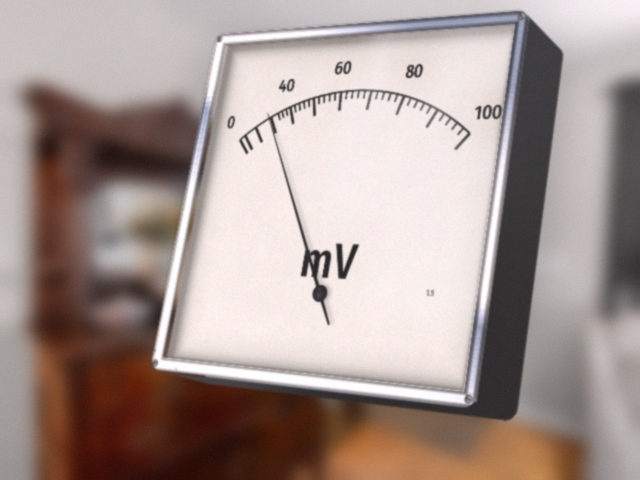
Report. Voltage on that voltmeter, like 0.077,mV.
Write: 30,mV
